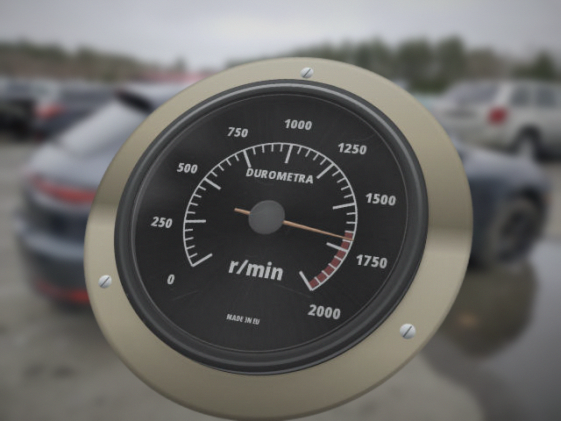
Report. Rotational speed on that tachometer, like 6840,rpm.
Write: 1700,rpm
